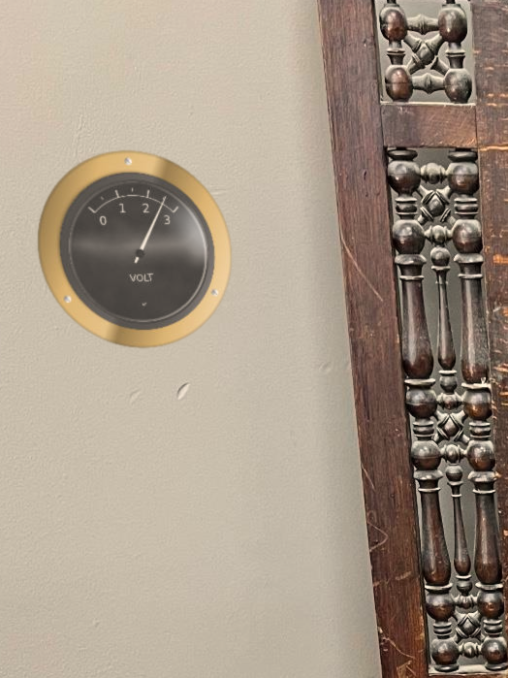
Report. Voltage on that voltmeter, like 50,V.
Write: 2.5,V
